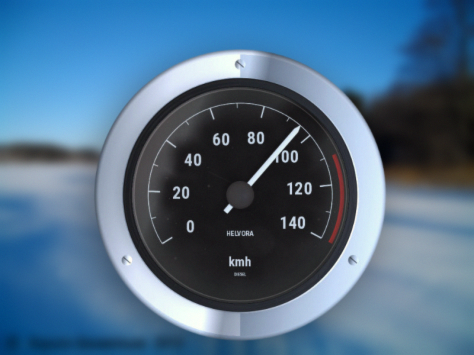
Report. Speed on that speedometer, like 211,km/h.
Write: 95,km/h
